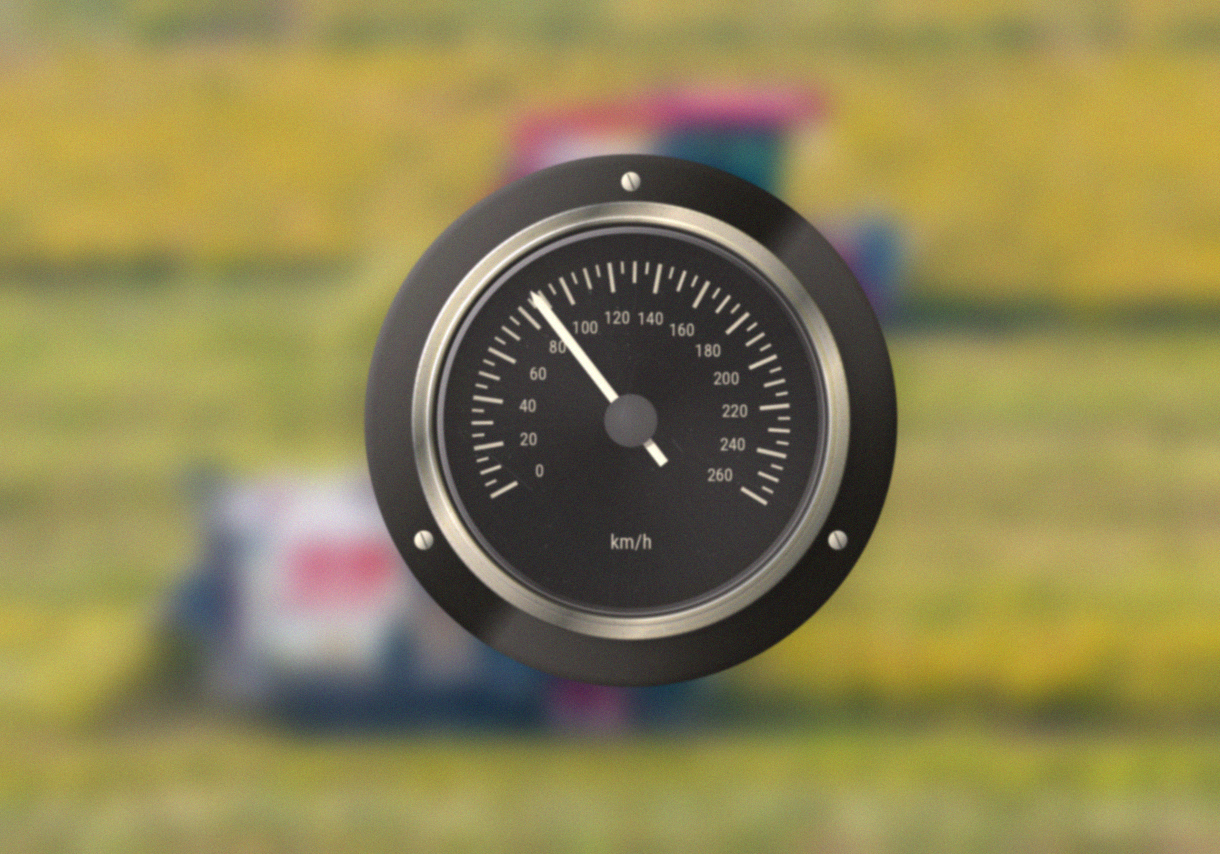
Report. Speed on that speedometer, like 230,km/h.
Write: 87.5,km/h
